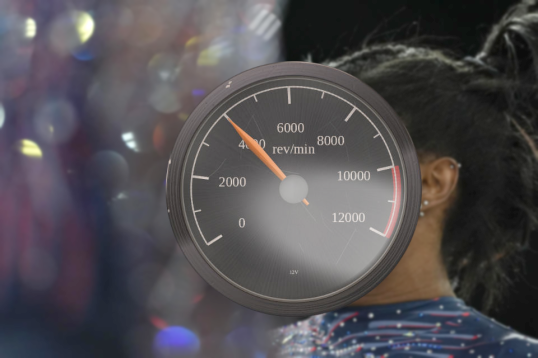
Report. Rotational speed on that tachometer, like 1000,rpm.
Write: 4000,rpm
